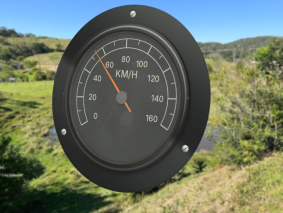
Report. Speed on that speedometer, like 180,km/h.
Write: 55,km/h
